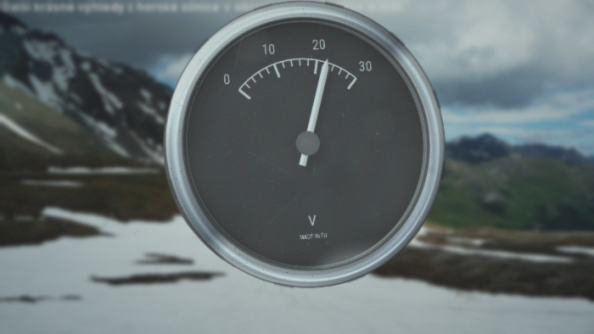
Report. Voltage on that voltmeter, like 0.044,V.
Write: 22,V
